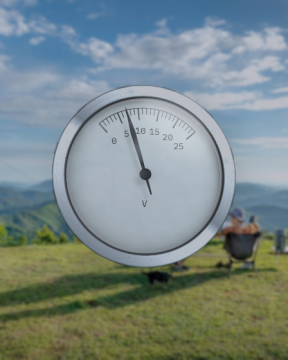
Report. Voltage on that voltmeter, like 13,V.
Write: 7,V
